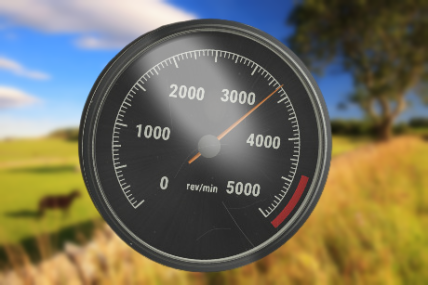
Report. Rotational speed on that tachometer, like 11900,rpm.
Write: 3350,rpm
